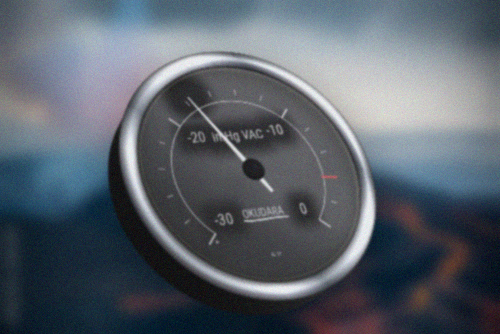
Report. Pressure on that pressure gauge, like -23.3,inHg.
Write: -18,inHg
